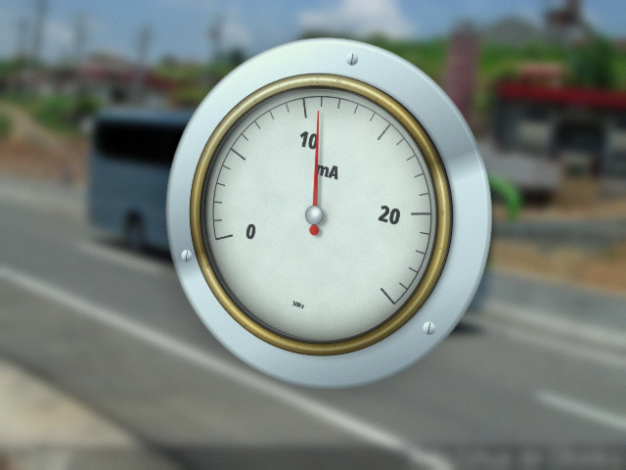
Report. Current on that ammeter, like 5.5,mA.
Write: 11,mA
